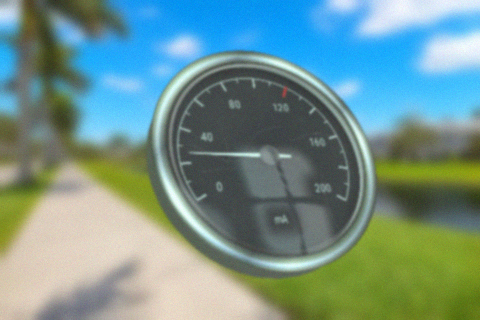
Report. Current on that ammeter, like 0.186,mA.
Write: 25,mA
